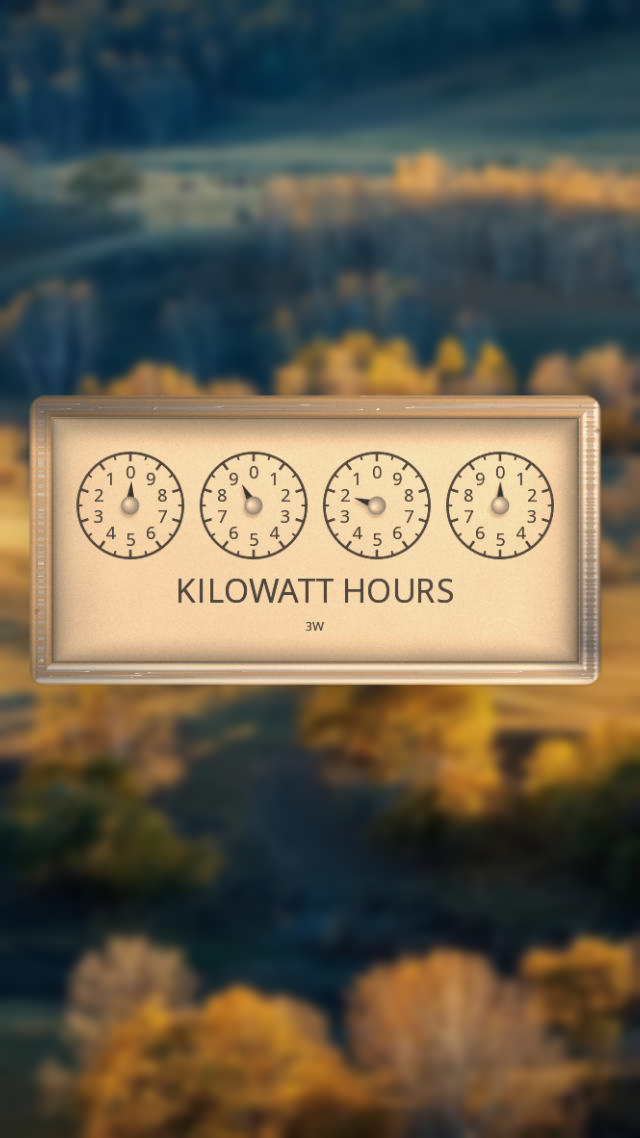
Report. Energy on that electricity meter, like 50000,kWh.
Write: 9920,kWh
